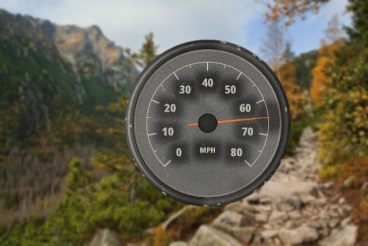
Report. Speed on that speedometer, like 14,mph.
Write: 65,mph
